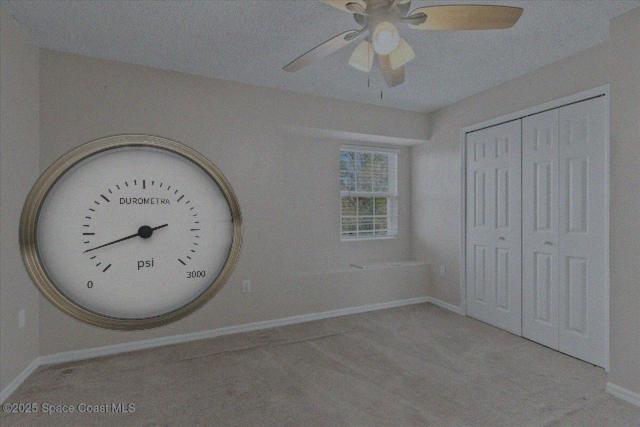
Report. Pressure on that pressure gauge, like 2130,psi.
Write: 300,psi
